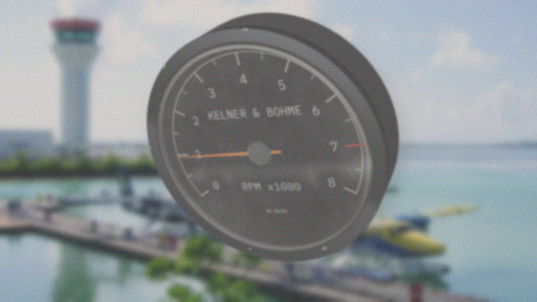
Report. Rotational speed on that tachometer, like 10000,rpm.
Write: 1000,rpm
